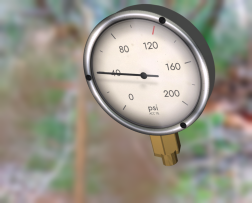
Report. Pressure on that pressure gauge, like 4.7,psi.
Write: 40,psi
